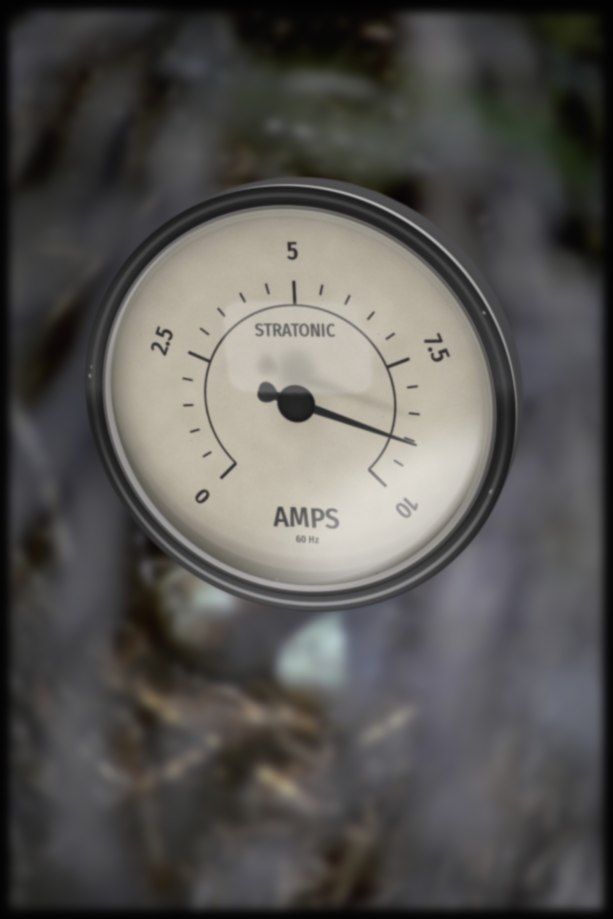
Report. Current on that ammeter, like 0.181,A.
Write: 9,A
